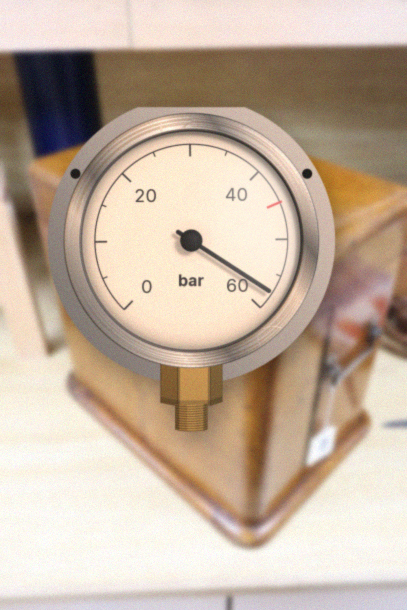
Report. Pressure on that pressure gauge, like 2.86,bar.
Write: 57.5,bar
